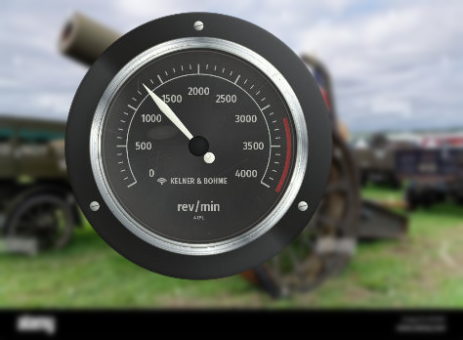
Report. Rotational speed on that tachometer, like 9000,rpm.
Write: 1300,rpm
